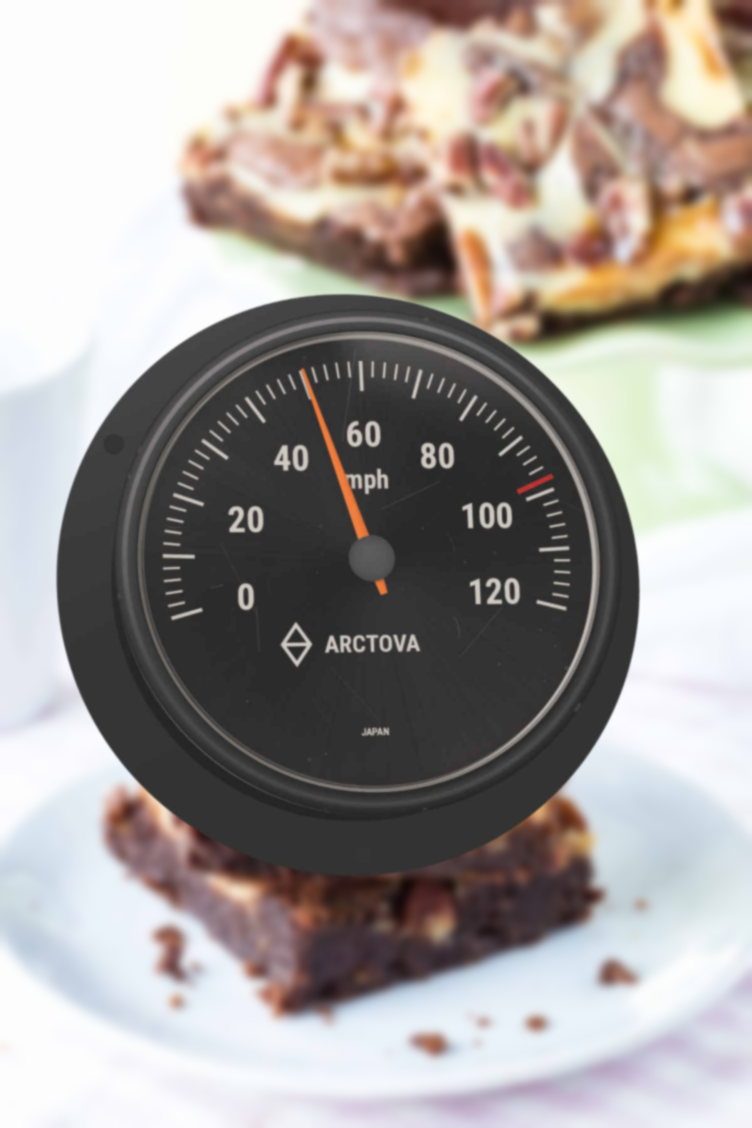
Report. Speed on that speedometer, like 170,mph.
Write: 50,mph
